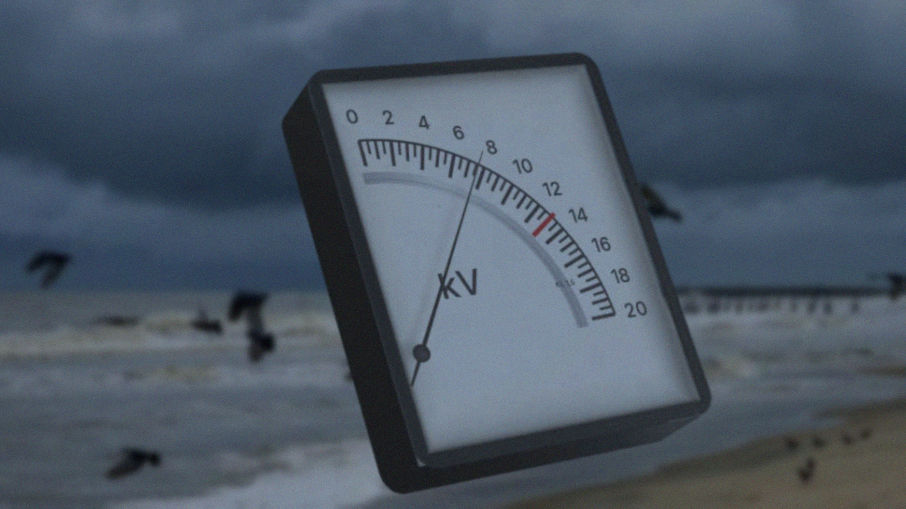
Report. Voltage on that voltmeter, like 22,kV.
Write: 7.5,kV
